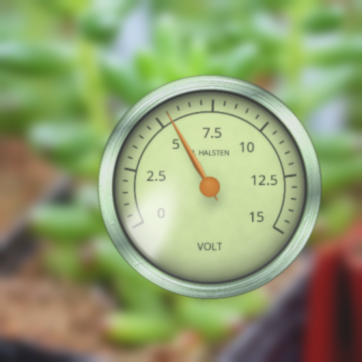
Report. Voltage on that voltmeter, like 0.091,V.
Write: 5.5,V
